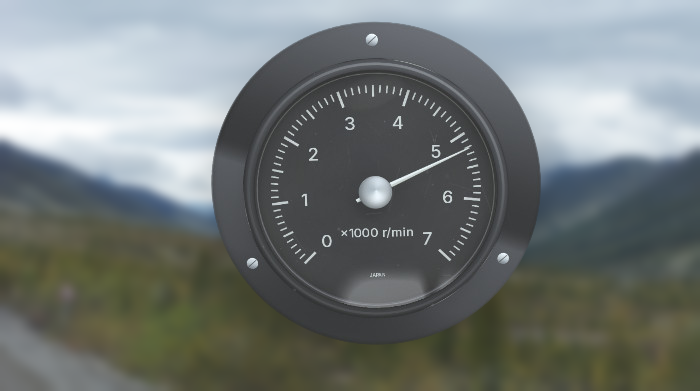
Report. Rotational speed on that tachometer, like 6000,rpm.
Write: 5200,rpm
